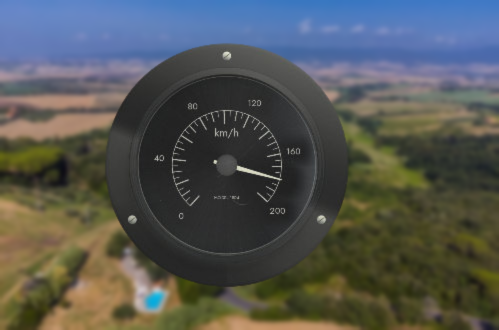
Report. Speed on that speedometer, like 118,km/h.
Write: 180,km/h
